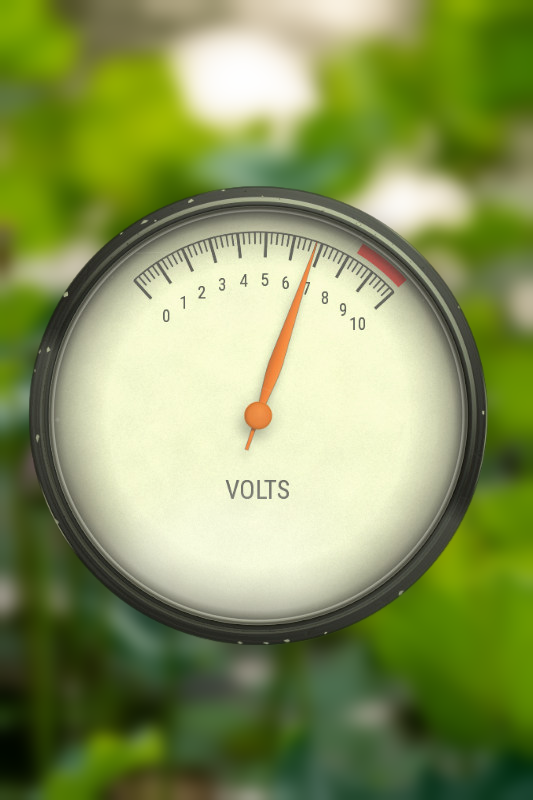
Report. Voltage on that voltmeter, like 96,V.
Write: 6.8,V
